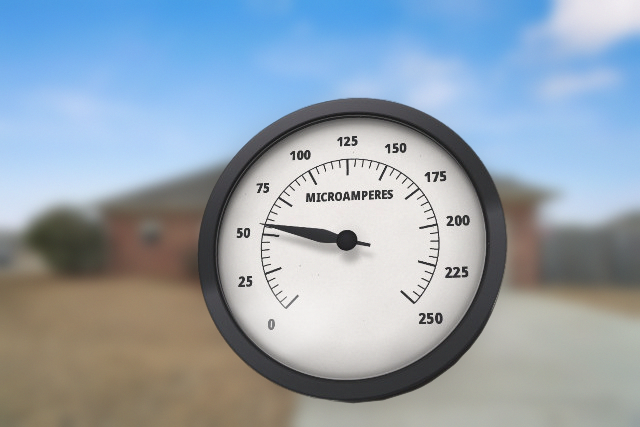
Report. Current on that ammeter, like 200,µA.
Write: 55,µA
